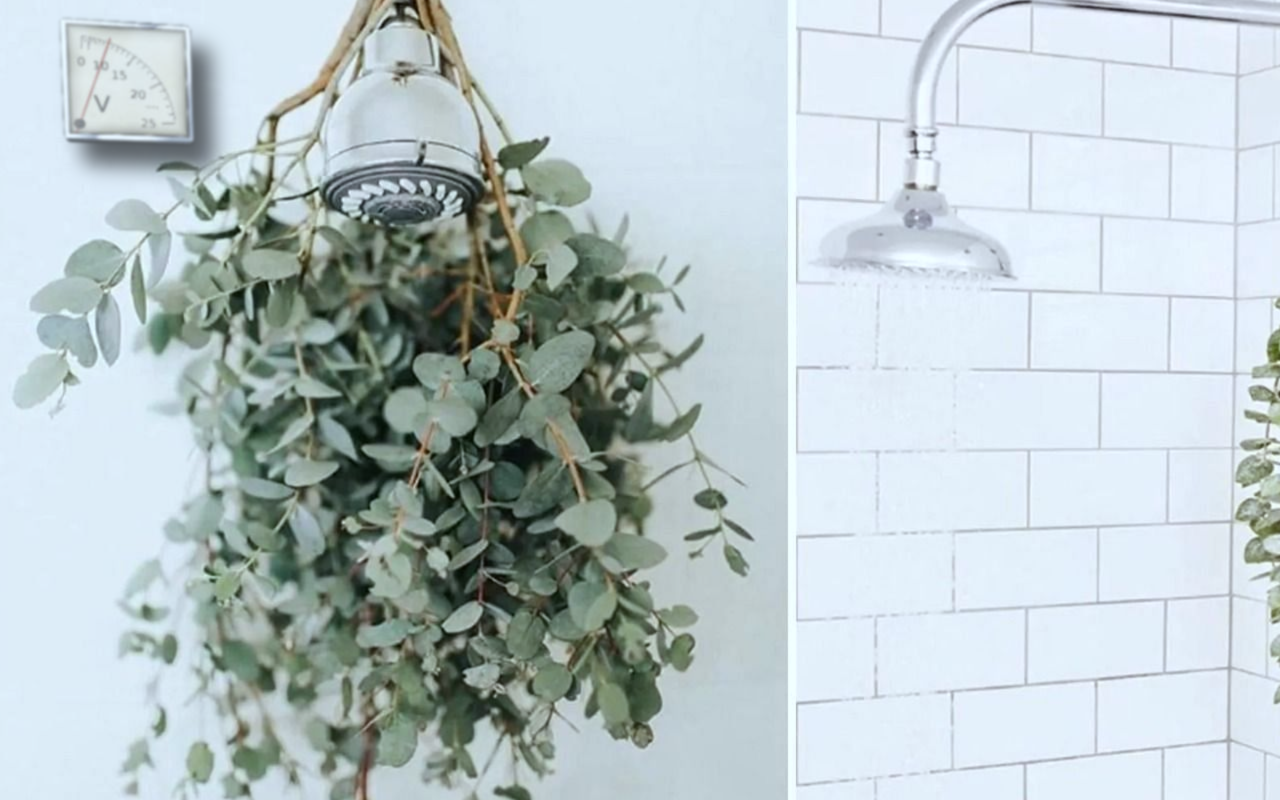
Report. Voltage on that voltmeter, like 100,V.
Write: 10,V
